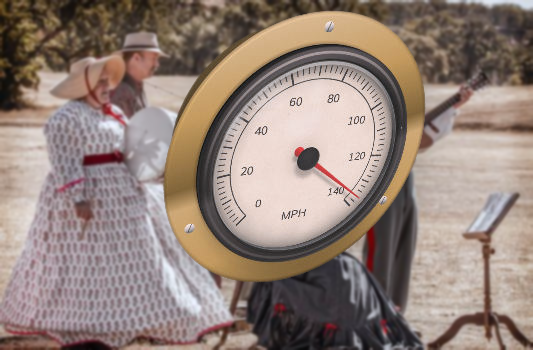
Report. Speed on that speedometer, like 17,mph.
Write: 136,mph
